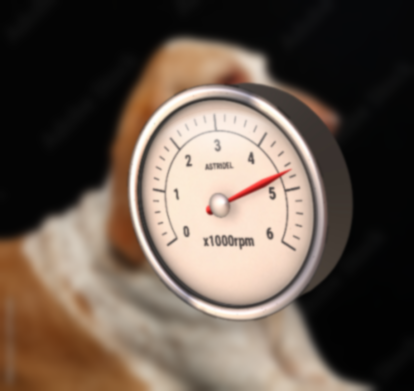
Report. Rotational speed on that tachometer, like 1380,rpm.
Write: 4700,rpm
